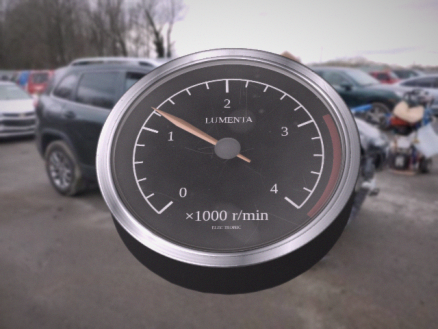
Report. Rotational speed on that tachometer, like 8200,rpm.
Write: 1200,rpm
